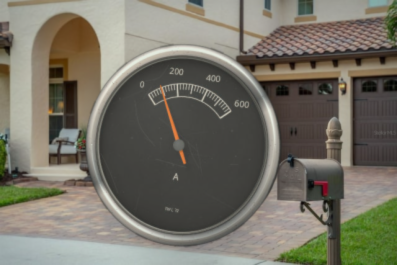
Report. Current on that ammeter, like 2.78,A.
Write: 100,A
